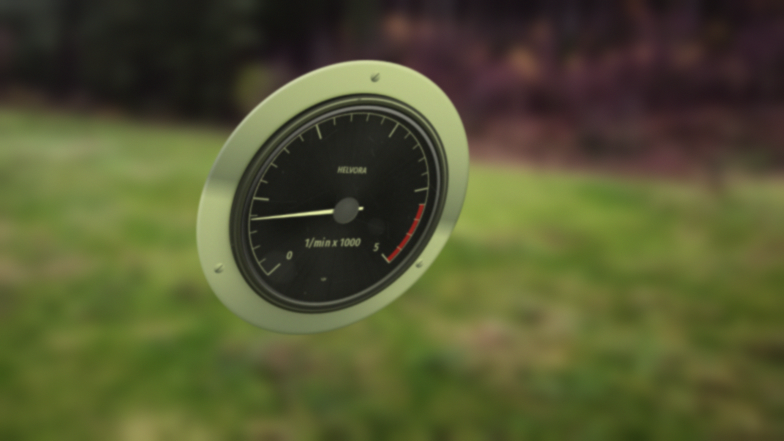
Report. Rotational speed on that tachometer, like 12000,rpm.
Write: 800,rpm
